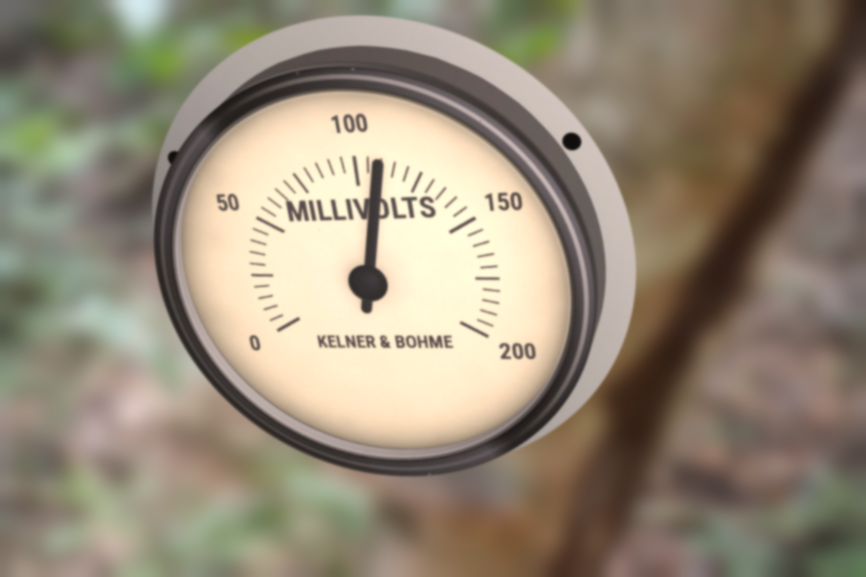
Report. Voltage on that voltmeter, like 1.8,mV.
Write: 110,mV
